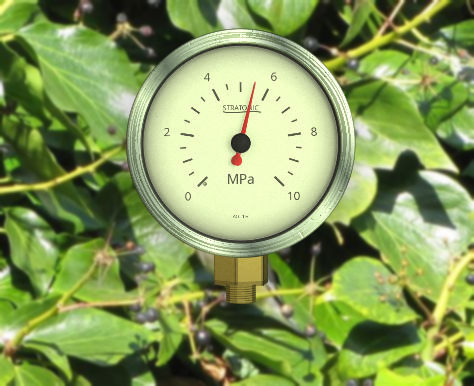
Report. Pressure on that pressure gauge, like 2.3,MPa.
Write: 5.5,MPa
